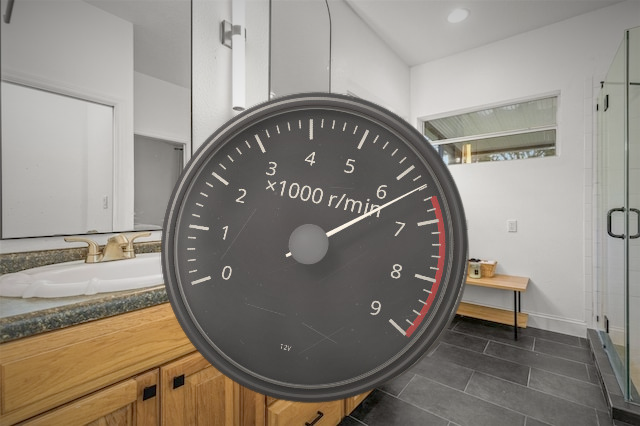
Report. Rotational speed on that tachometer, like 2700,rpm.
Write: 6400,rpm
